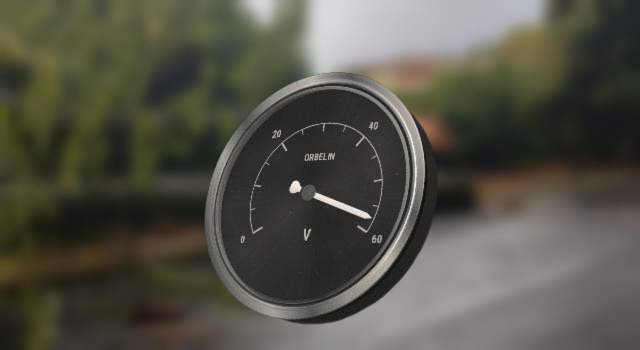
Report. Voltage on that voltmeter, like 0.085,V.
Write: 57.5,V
